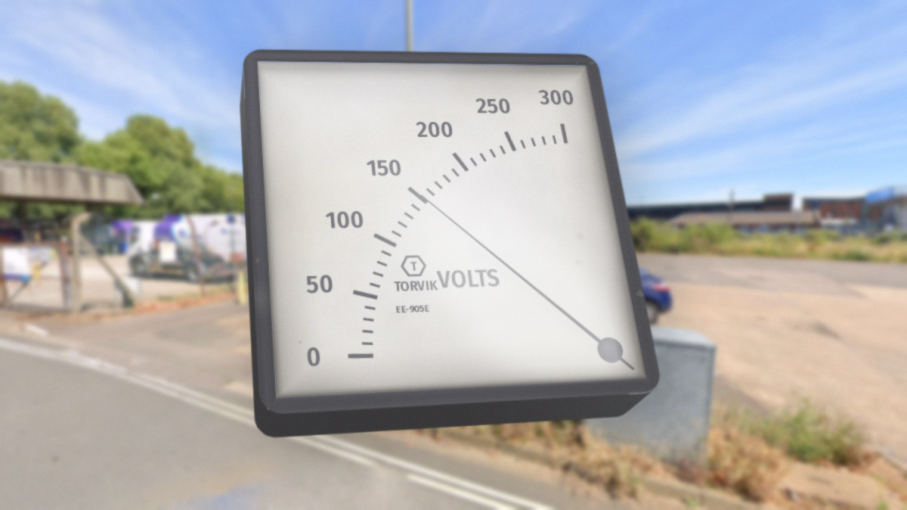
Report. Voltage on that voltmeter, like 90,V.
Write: 150,V
